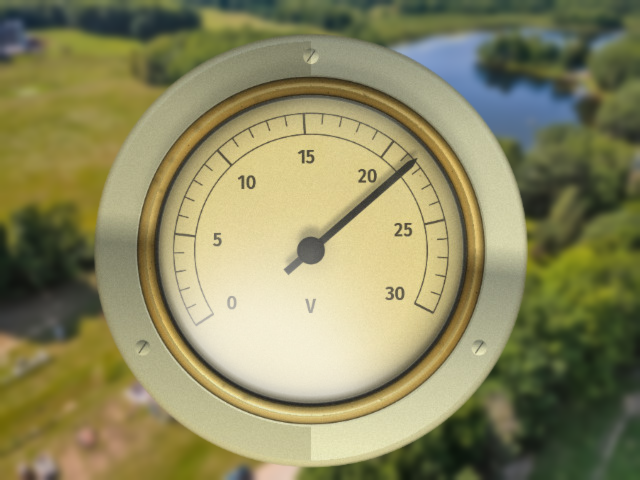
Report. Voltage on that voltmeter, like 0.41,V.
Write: 21.5,V
